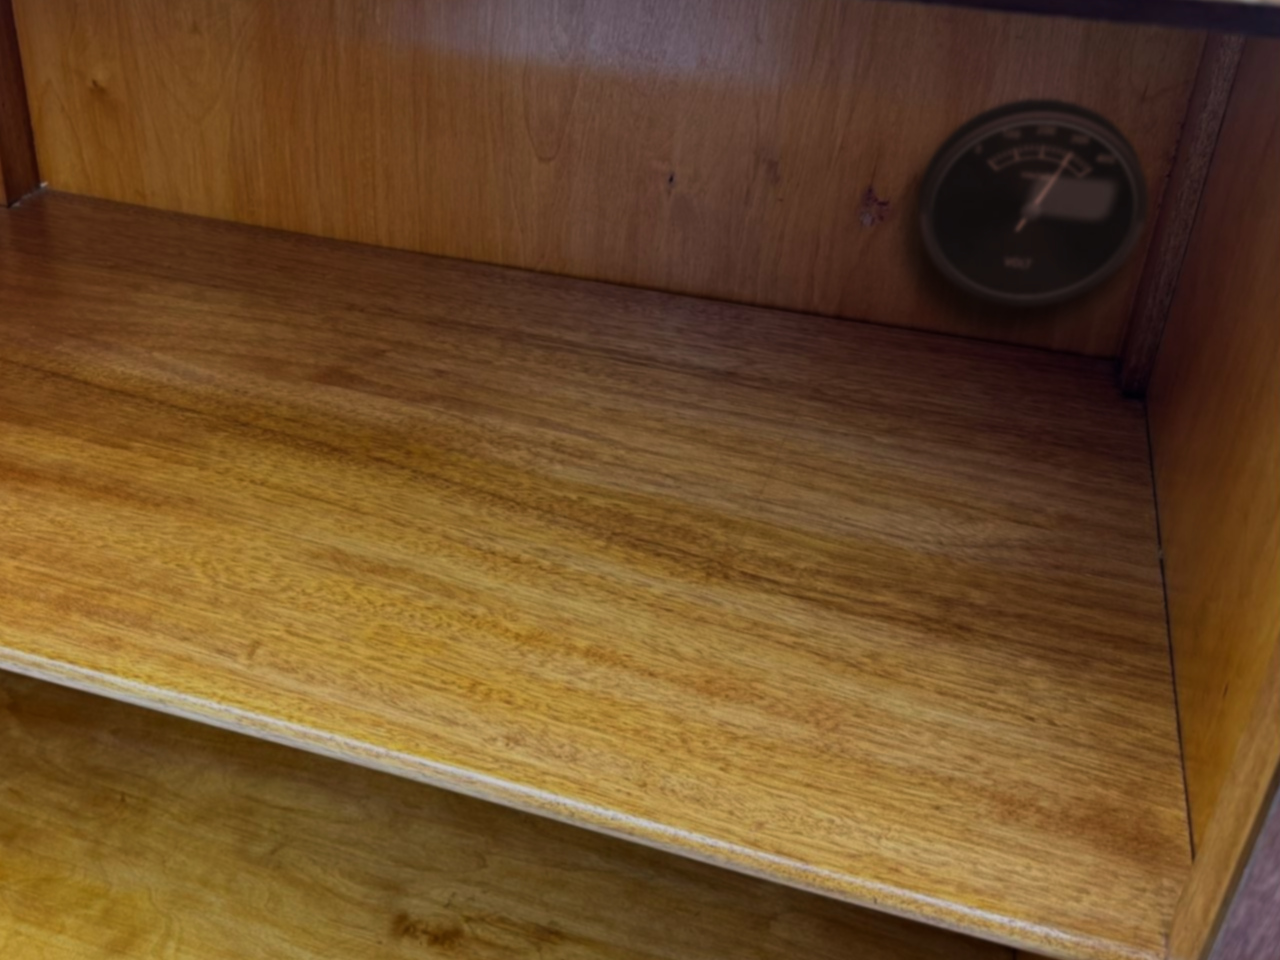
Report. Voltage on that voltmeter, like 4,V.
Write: 300,V
